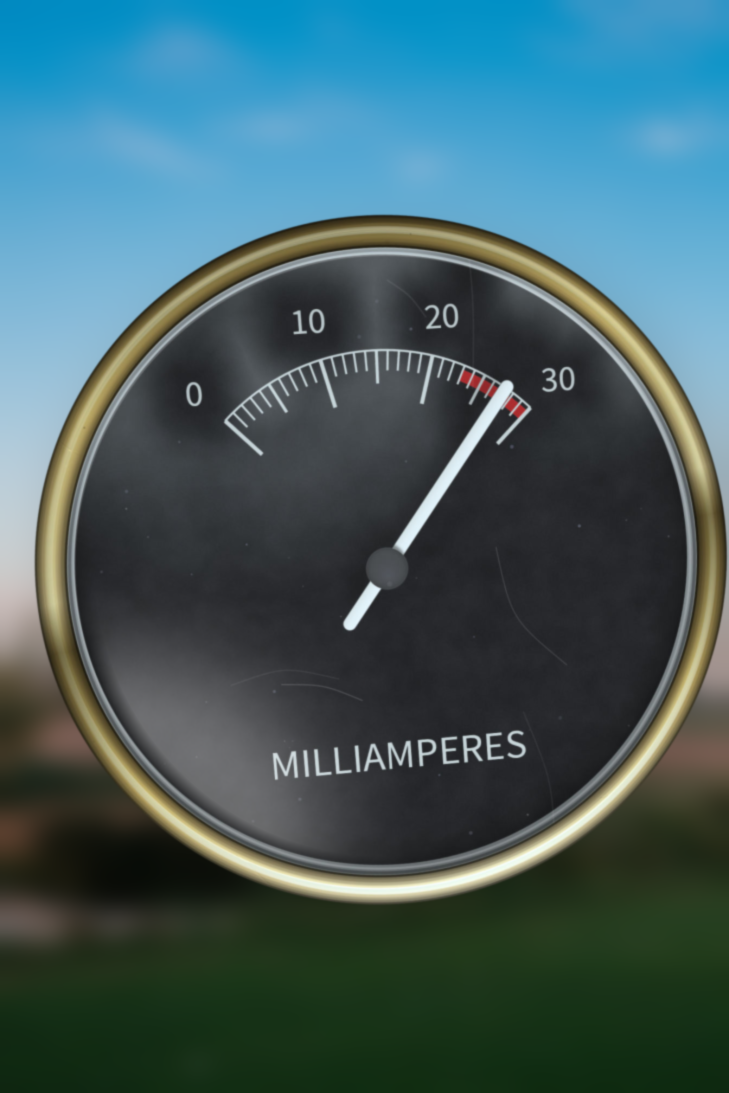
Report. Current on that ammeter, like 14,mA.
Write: 27,mA
